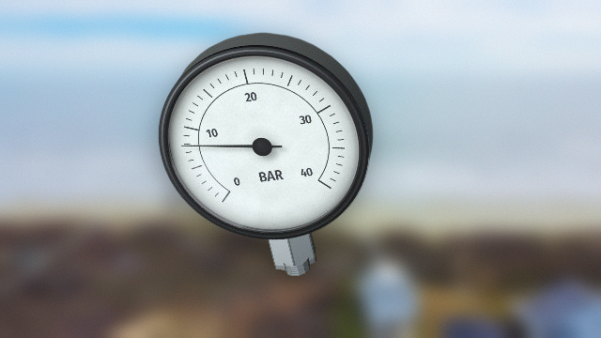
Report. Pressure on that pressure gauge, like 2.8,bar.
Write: 8,bar
